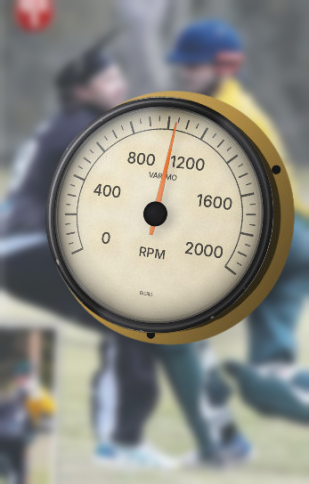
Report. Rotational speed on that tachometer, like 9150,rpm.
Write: 1050,rpm
